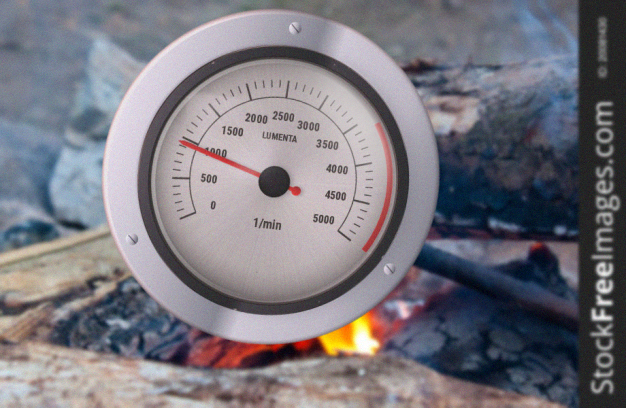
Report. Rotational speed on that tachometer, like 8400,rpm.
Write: 950,rpm
